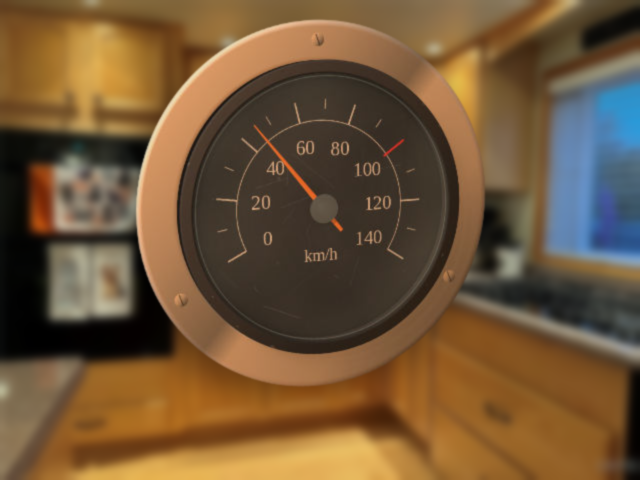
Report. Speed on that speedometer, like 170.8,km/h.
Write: 45,km/h
